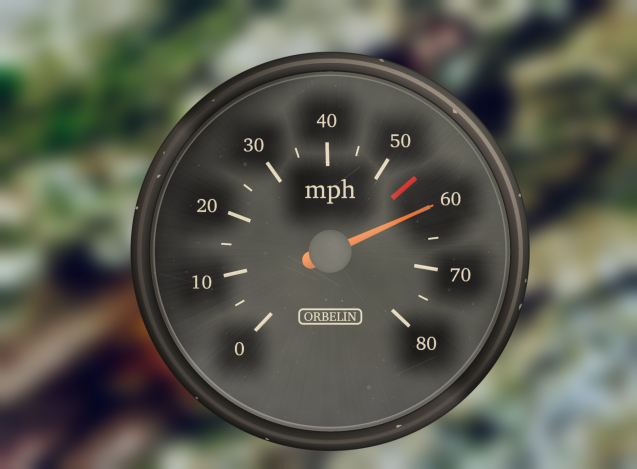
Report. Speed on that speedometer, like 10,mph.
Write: 60,mph
